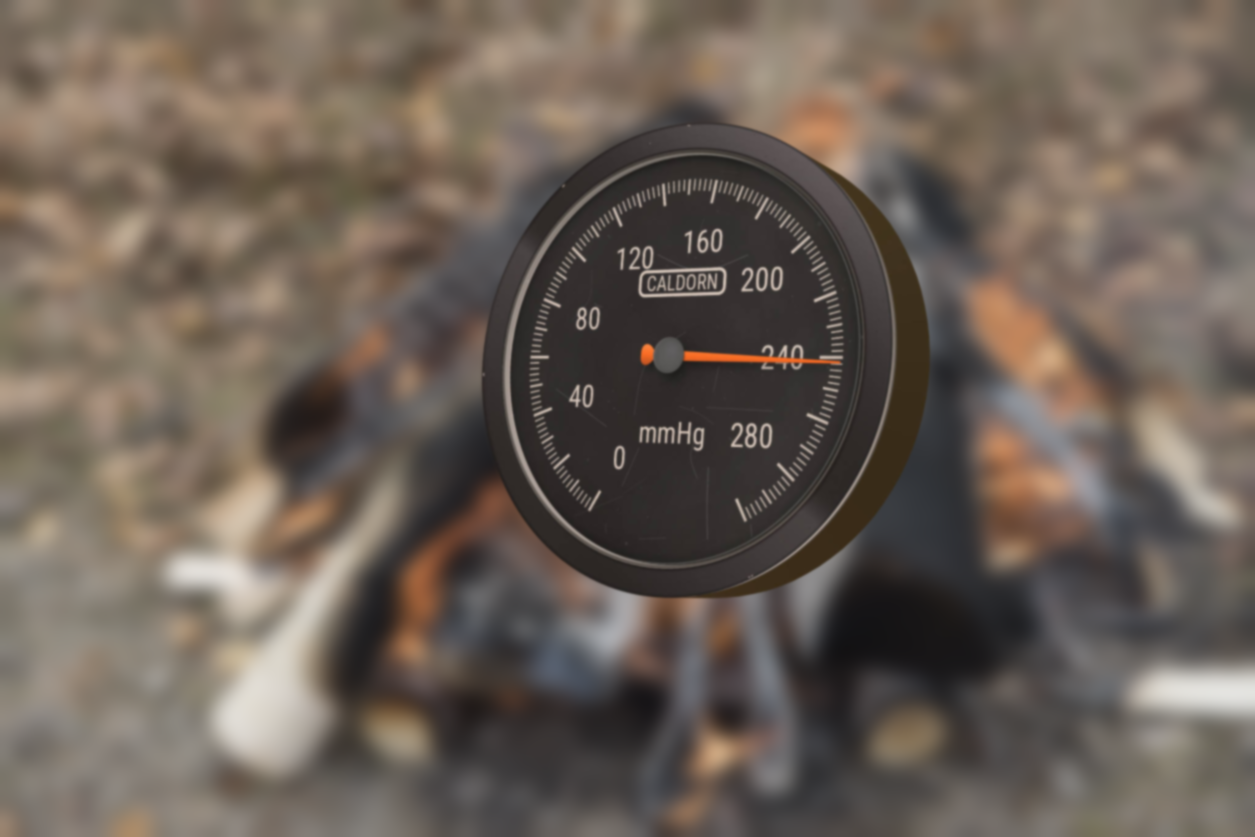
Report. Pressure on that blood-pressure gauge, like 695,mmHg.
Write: 242,mmHg
